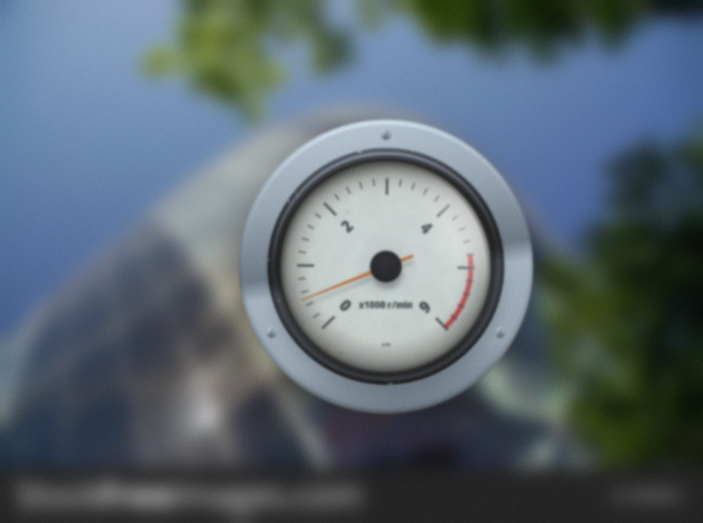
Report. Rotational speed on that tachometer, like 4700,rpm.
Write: 500,rpm
